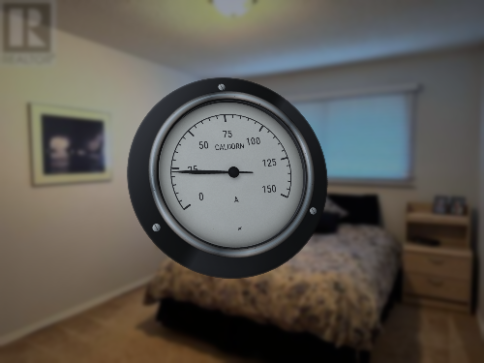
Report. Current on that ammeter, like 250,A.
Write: 22.5,A
